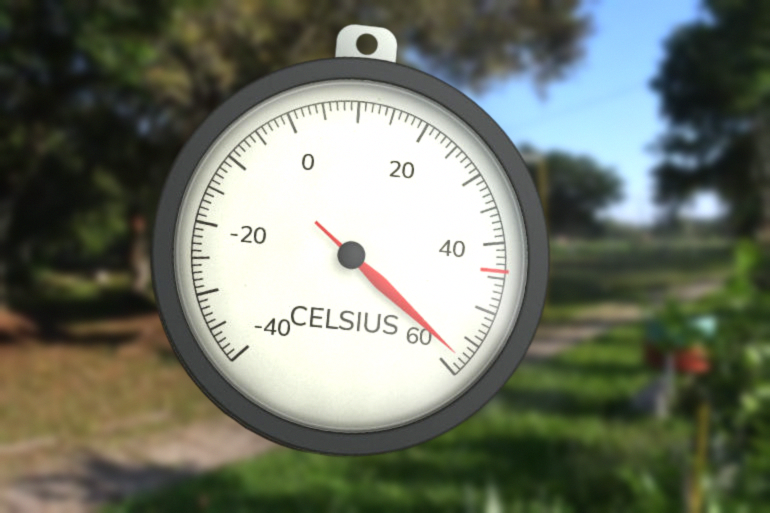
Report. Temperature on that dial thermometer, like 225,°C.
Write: 58,°C
